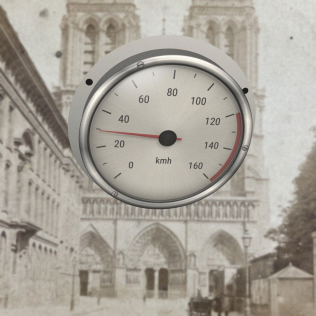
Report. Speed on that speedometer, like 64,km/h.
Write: 30,km/h
